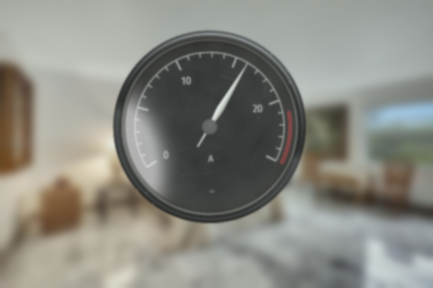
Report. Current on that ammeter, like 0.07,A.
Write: 16,A
